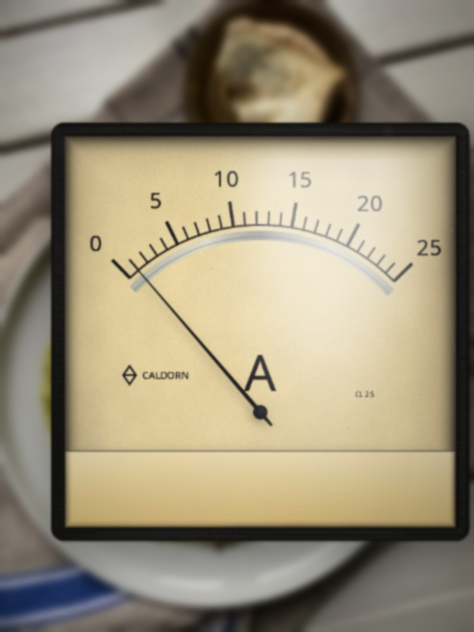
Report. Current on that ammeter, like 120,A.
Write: 1,A
